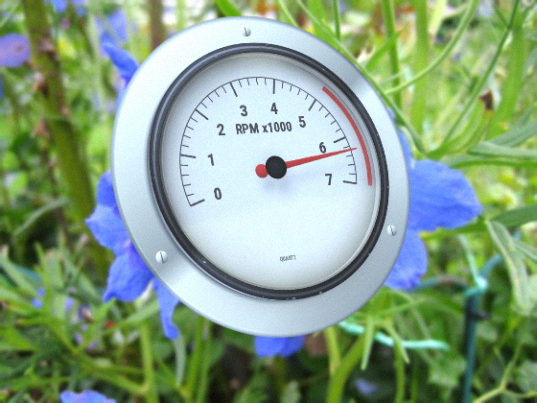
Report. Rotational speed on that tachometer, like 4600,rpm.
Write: 6300,rpm
